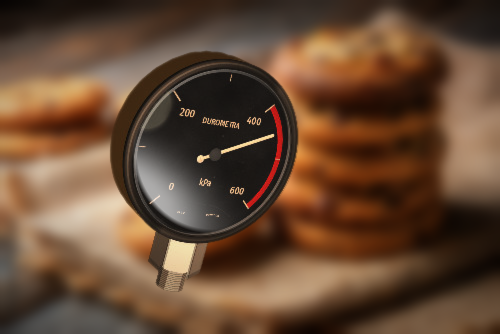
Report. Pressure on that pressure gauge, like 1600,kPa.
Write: 450,kPa
